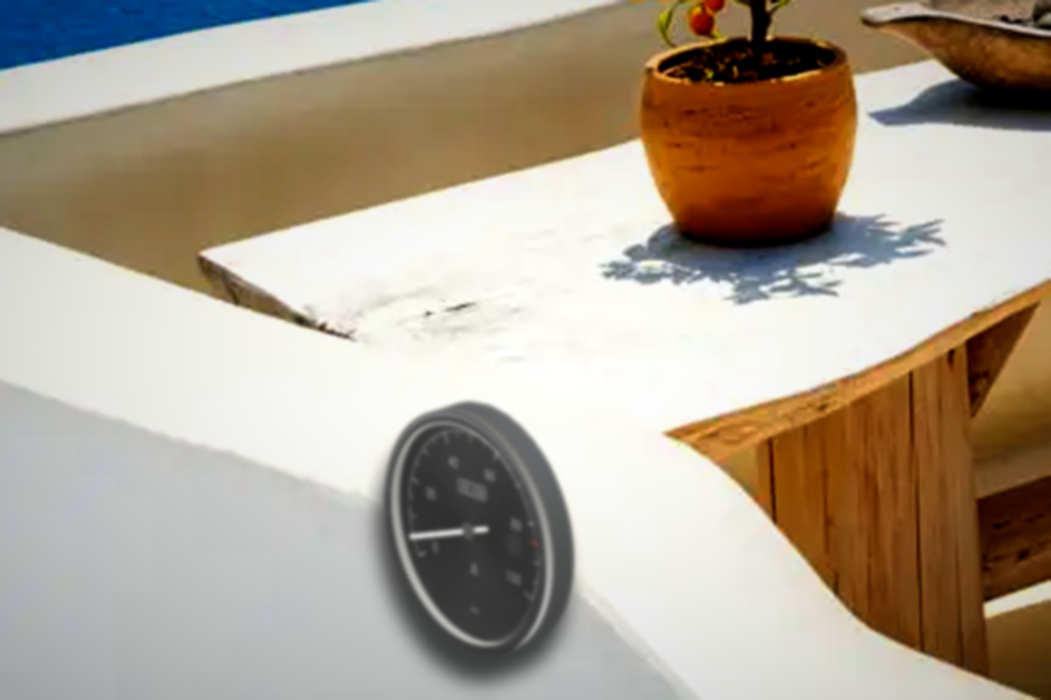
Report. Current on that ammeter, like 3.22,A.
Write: 5,A
